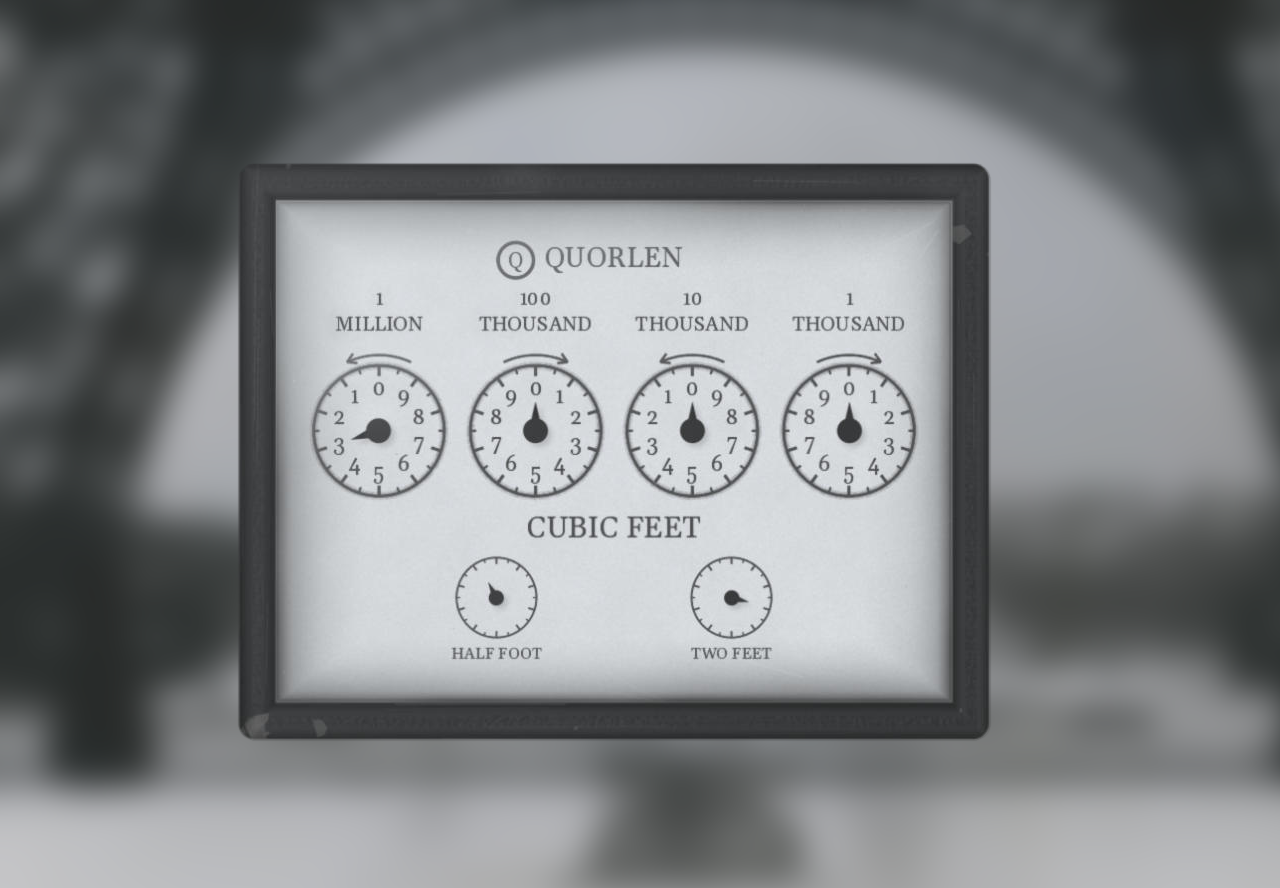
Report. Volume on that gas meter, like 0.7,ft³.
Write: 300000,ft³
